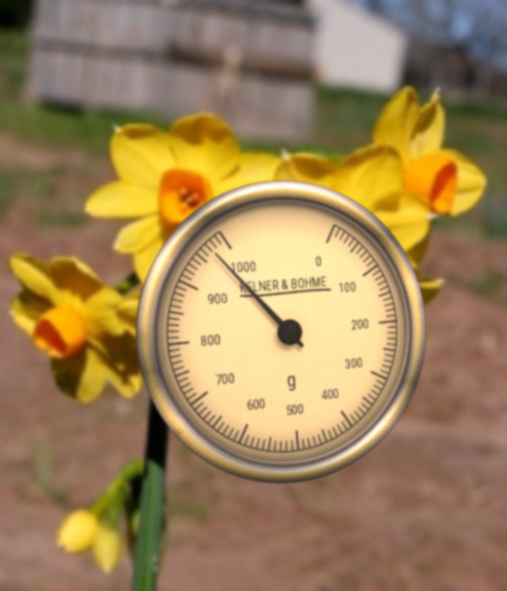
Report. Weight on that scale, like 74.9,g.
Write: 970,g
